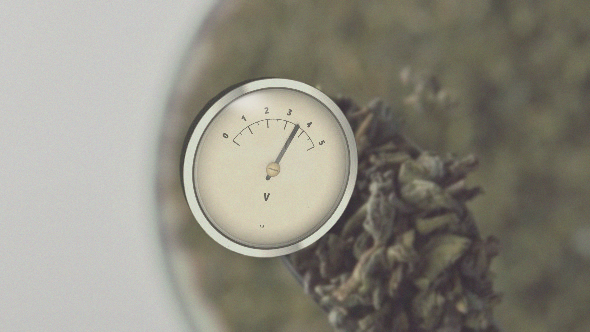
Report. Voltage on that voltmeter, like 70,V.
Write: 3.5,V
